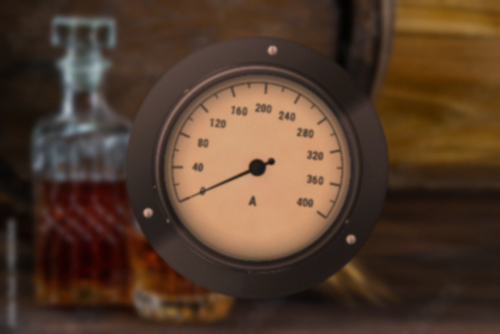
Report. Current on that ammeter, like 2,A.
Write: 0,A
